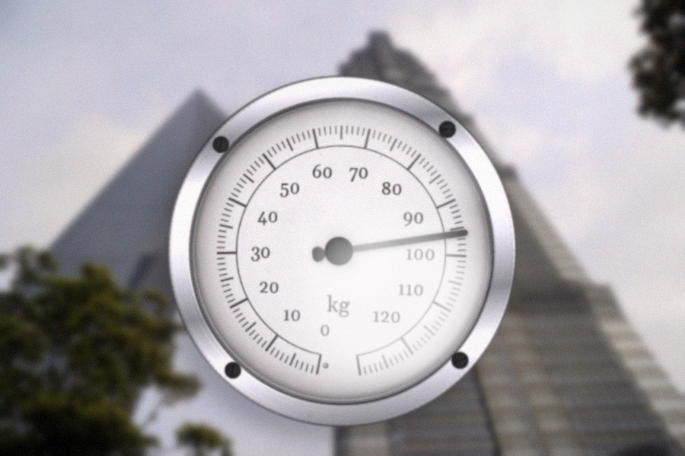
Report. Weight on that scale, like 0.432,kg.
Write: 96,kg
